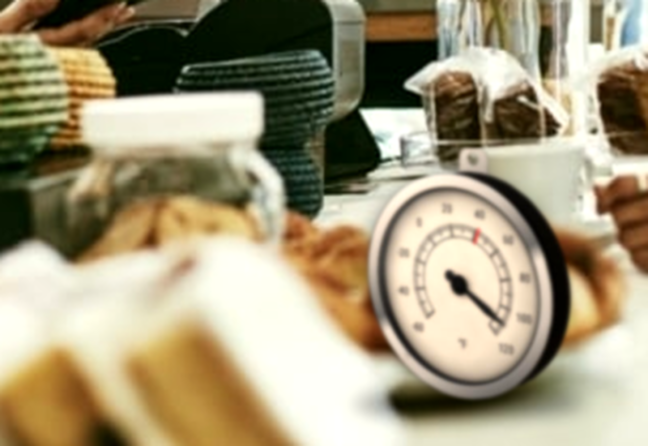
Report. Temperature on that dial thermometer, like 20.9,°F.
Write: 110,°F
